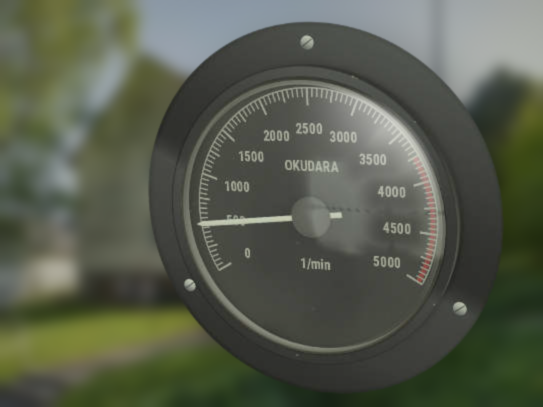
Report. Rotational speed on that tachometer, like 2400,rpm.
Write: 500,rpm
